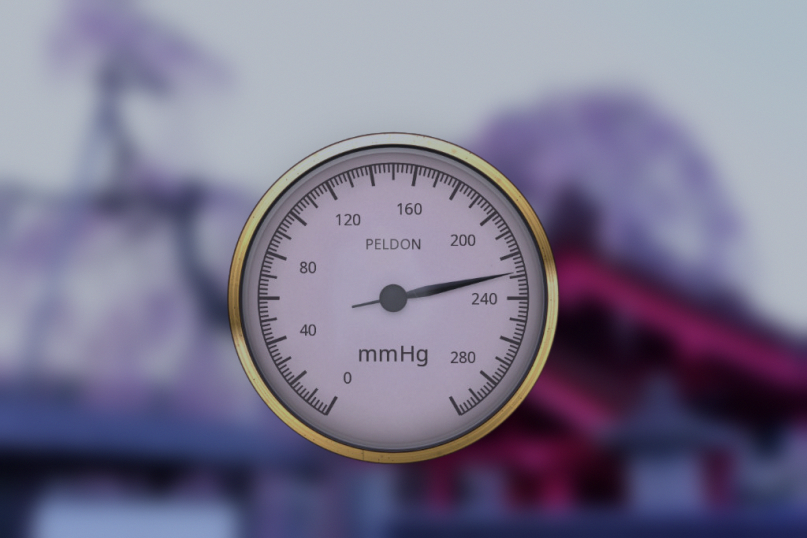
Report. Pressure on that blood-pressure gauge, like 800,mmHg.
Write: 228,mmHg
